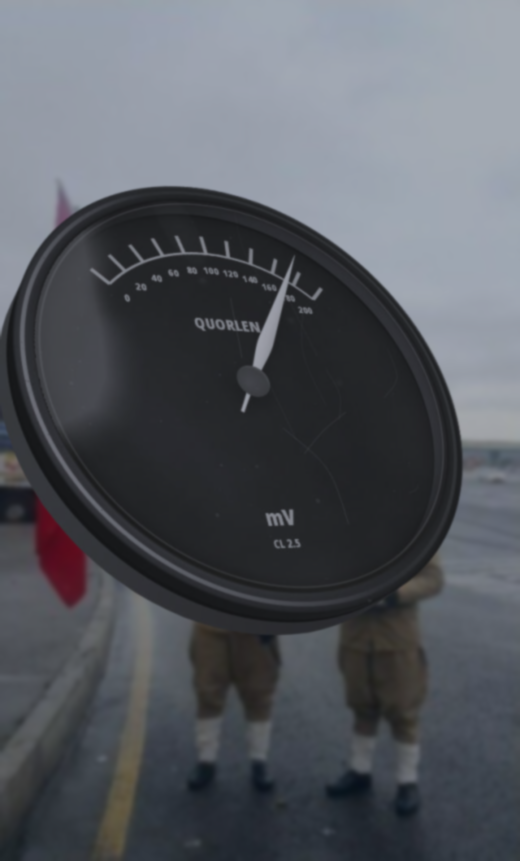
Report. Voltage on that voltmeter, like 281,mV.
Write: 170,mV
